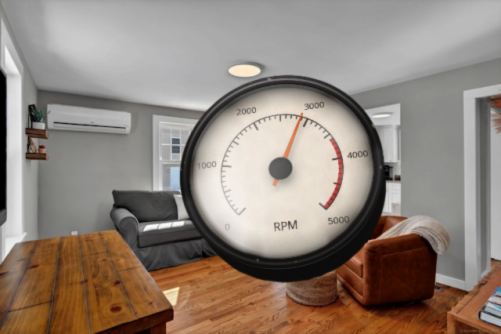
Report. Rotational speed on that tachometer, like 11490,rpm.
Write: 2900,rpm
